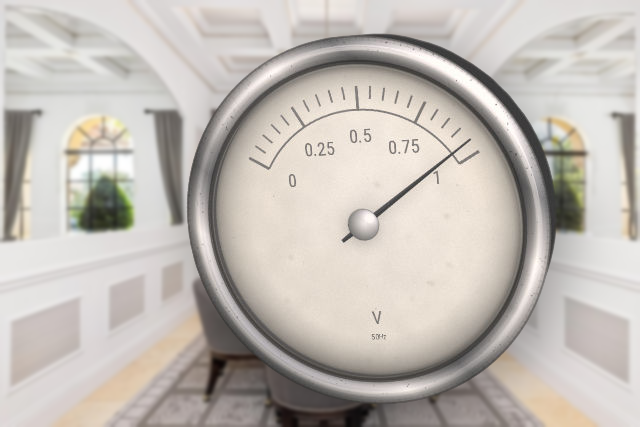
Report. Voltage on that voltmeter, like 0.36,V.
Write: 0.95,V
